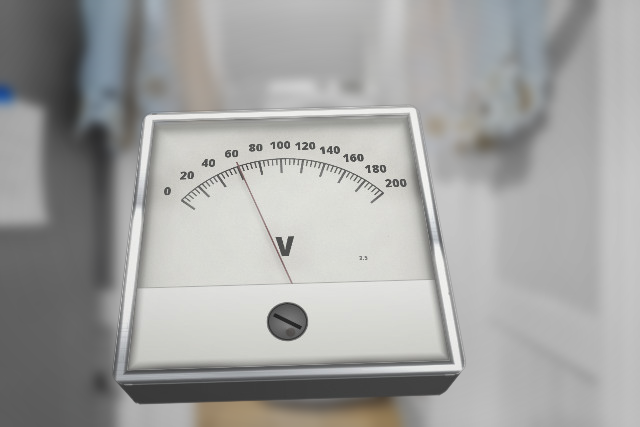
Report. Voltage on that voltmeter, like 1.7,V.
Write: 60,V
